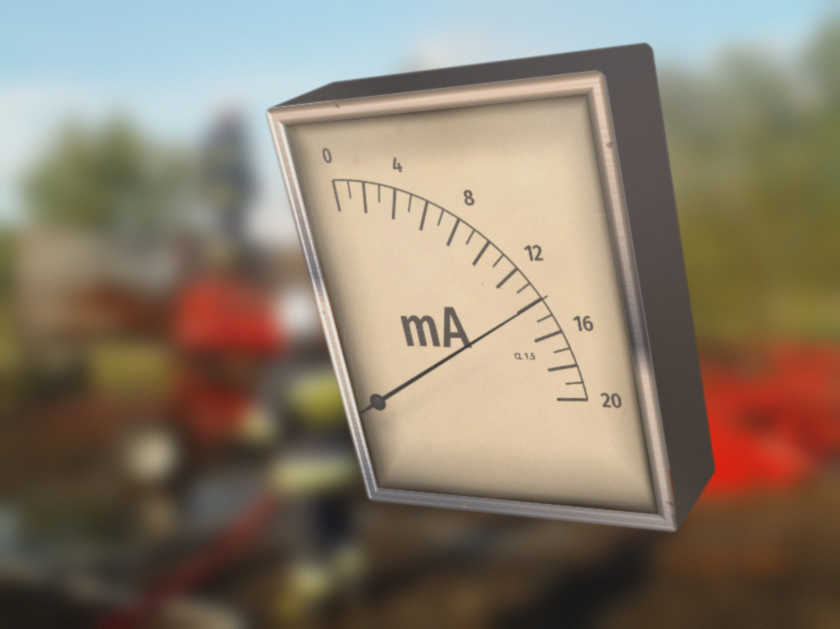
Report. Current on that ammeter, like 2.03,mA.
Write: 14,mA
